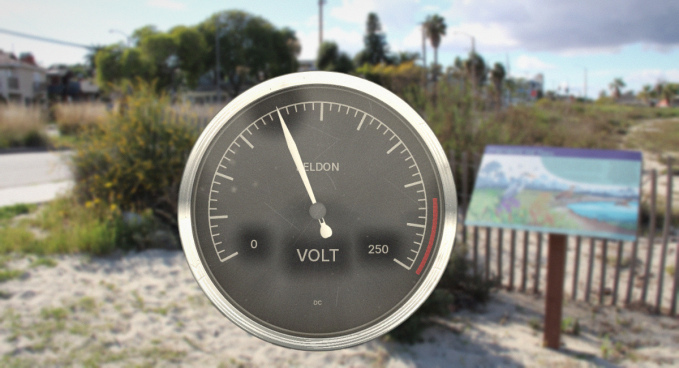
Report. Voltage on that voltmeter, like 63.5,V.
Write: 100,V
